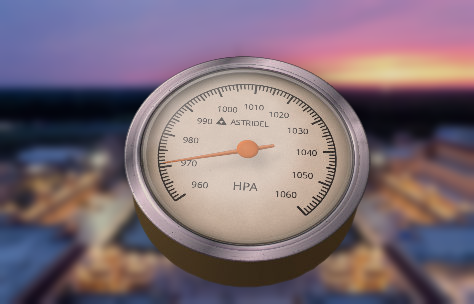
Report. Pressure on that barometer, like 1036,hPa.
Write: 970,hPa
